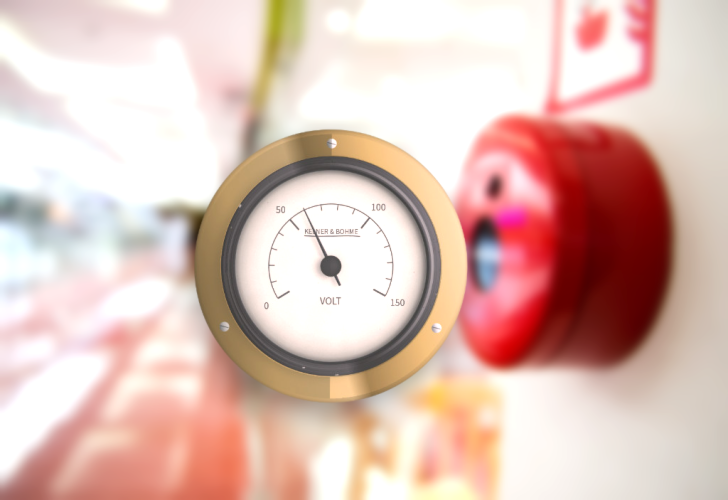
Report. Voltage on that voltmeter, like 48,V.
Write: 60,V
